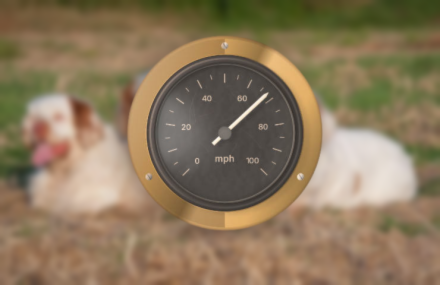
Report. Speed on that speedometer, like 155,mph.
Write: 67.5,mph
